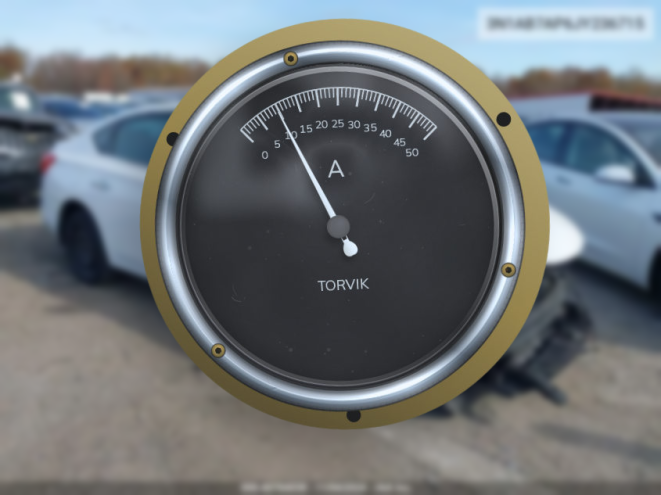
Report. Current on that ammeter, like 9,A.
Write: 10,A
